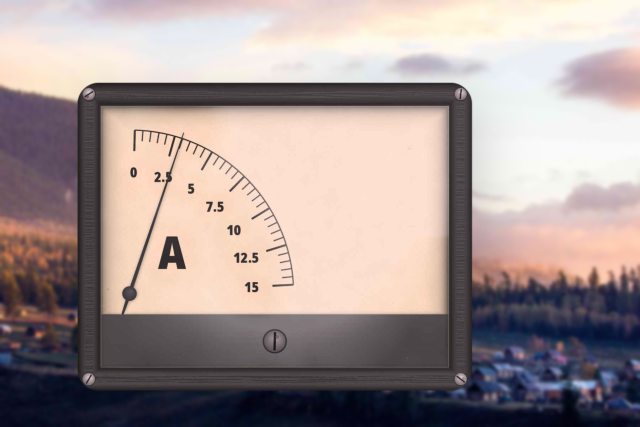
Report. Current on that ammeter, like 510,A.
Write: 3,A
